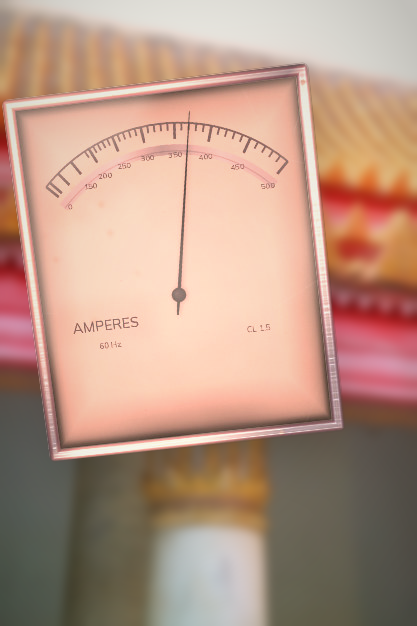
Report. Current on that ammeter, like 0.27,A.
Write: 370,A
